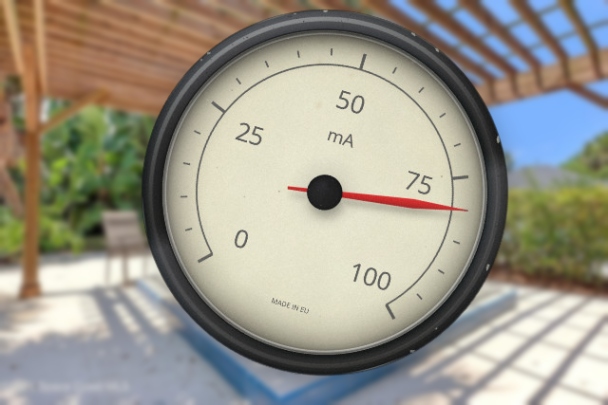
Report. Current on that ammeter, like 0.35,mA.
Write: 80,mA
